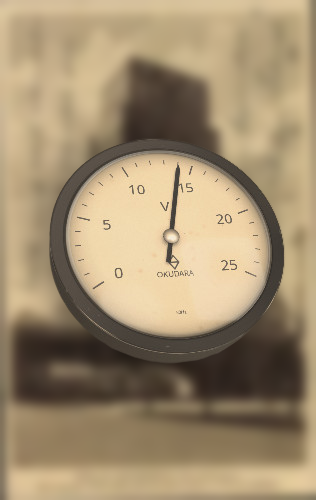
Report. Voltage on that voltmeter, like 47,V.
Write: 14,V
